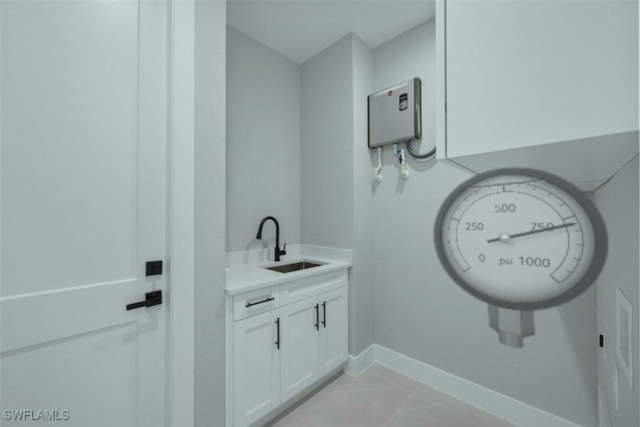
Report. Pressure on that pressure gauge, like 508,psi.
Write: 775,psi
